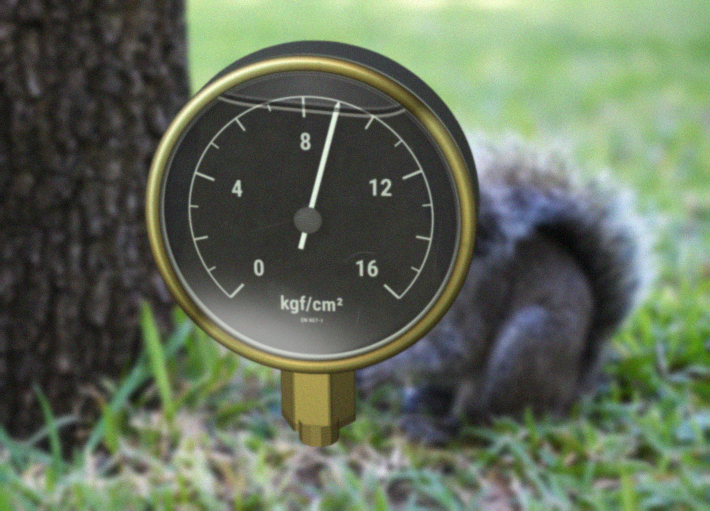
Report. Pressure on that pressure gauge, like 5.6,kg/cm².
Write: 9,kg/cm²
